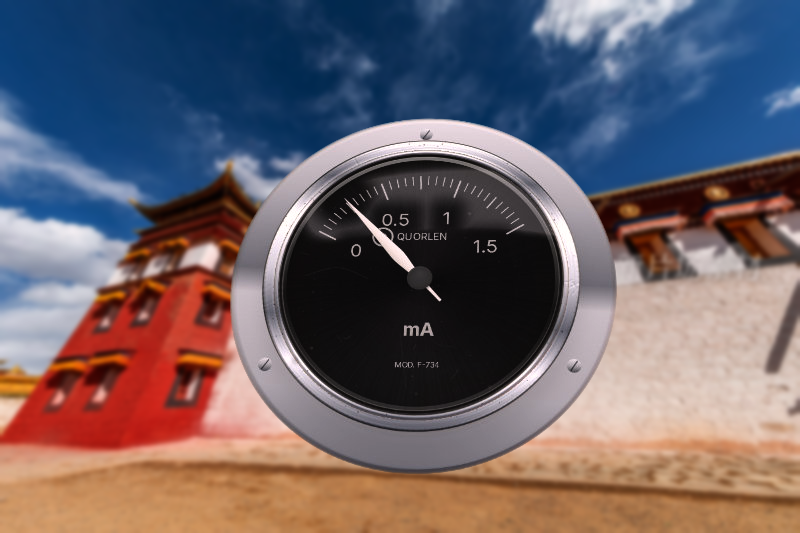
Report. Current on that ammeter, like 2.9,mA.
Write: 0.25,mA
